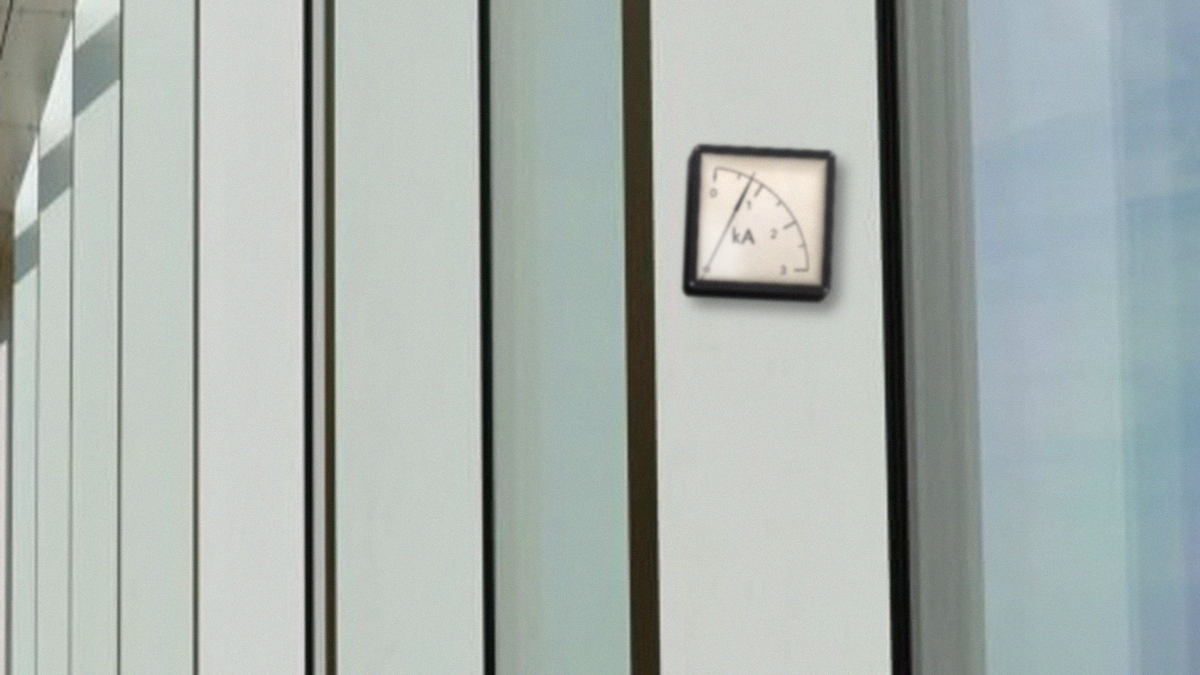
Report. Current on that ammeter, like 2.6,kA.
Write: 0.75,kA
